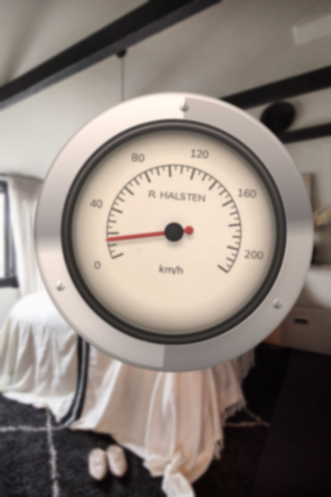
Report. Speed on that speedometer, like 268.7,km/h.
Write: 15,km/h
